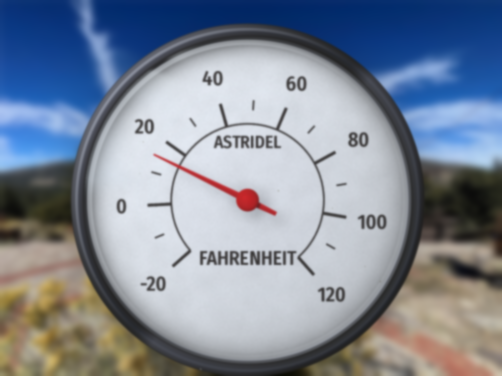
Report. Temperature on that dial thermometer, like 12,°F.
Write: 15,°F
